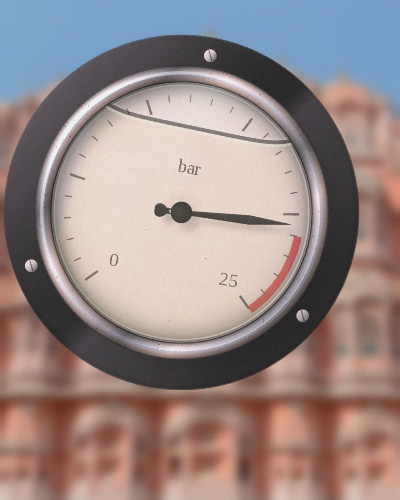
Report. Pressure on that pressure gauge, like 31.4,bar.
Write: 20.5,bar
